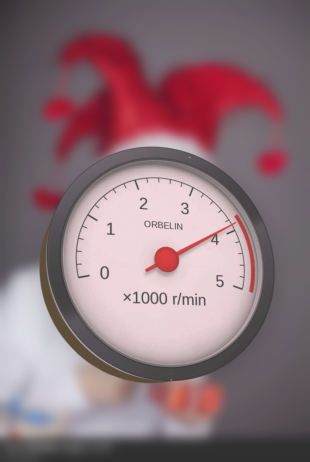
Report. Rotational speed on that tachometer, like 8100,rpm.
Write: 3900,rpm
